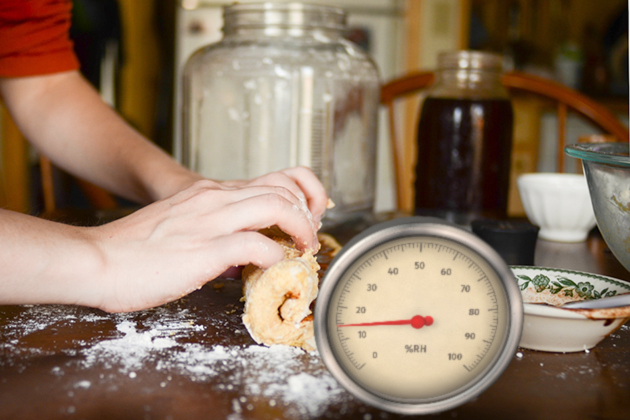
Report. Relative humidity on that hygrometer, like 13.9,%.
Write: 15,%
